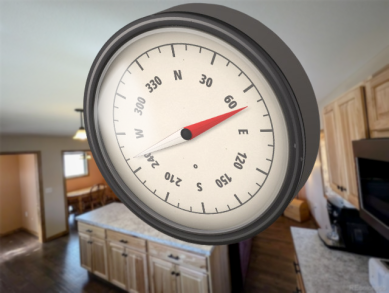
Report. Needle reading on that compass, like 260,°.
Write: 70,°
